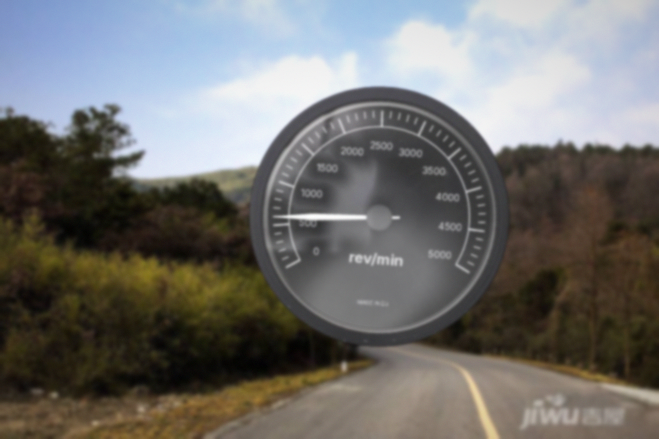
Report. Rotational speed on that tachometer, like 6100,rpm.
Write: 600,rpm
